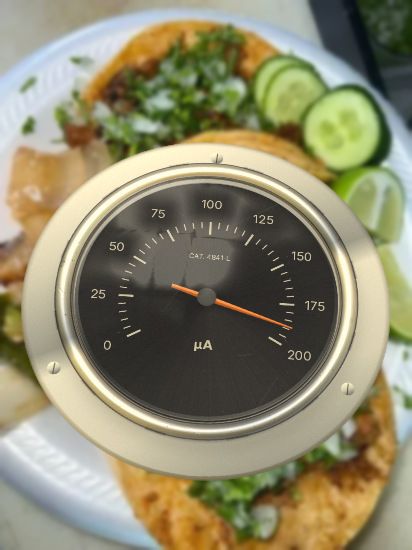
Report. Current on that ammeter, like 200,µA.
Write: 190,µA
